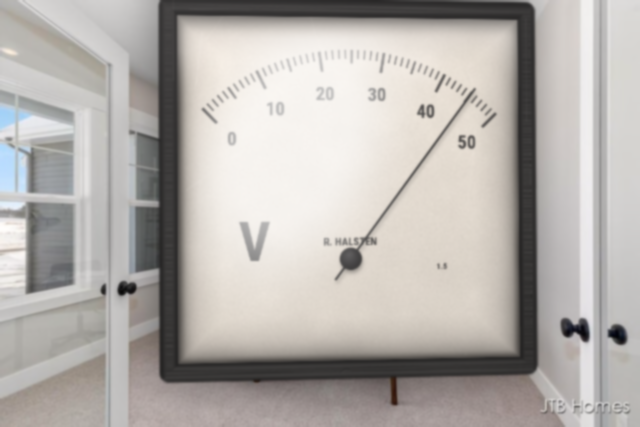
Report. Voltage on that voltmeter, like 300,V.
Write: 45,V
